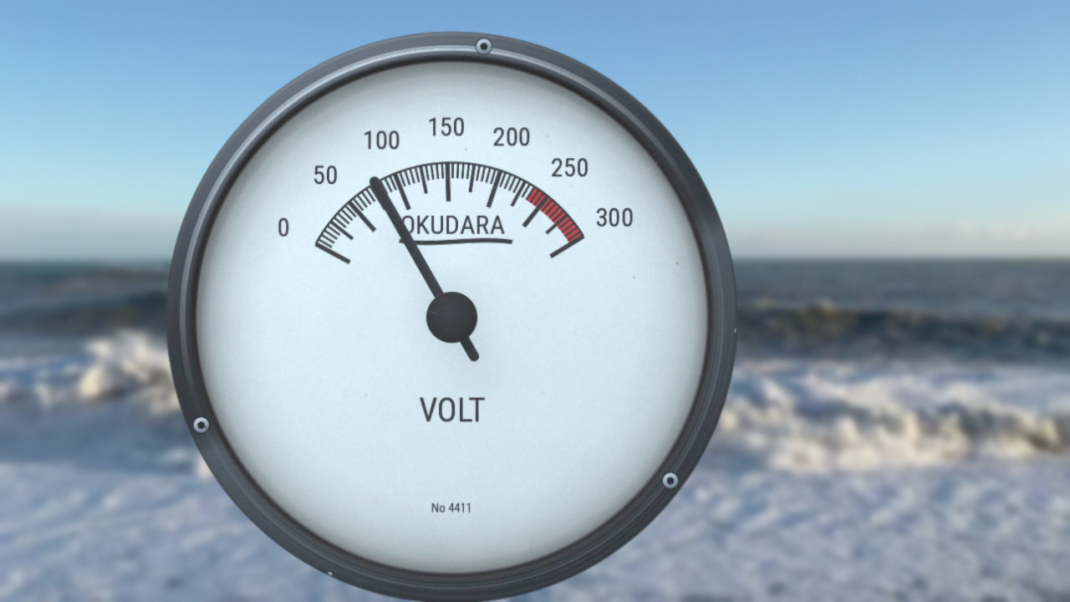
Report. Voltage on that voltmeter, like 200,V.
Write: 80,V
